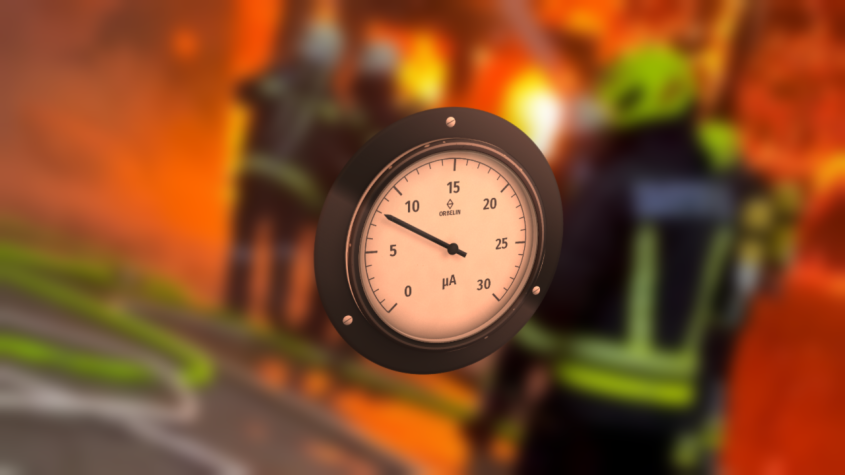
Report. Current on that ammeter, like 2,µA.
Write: 8,µA
